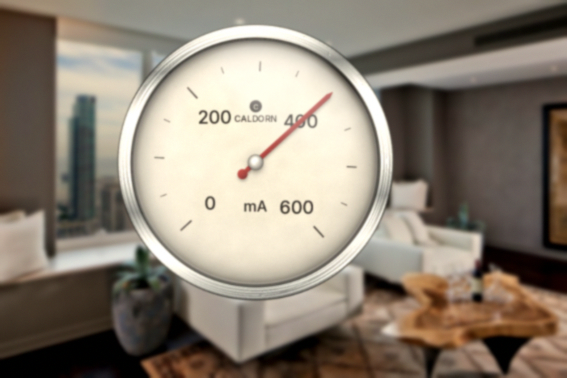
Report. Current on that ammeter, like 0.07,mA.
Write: 400,mA
